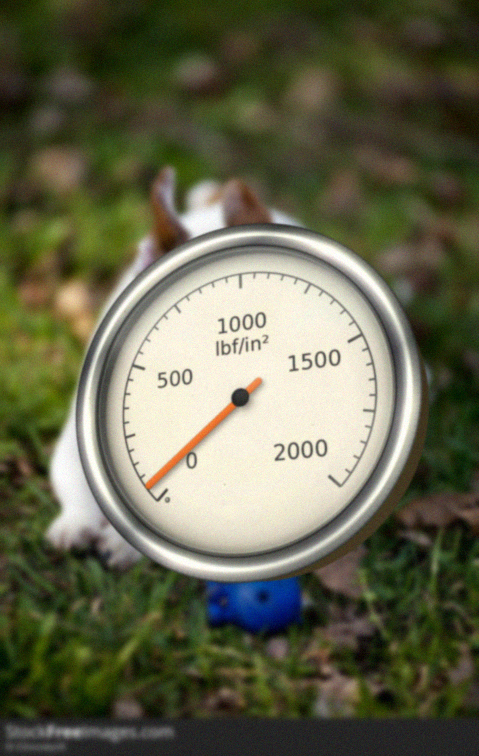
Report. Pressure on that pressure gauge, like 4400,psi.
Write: 50,psi
